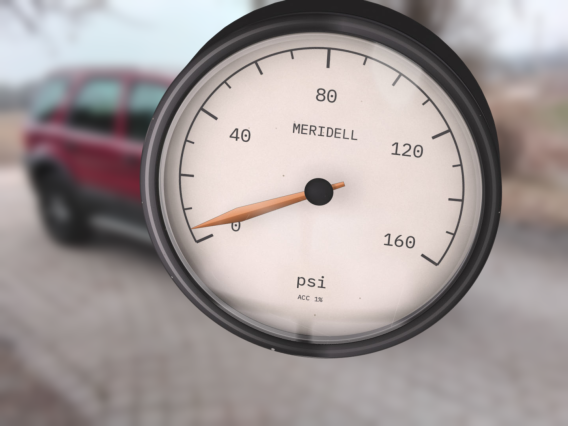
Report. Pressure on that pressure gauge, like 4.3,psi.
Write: 5,psi
